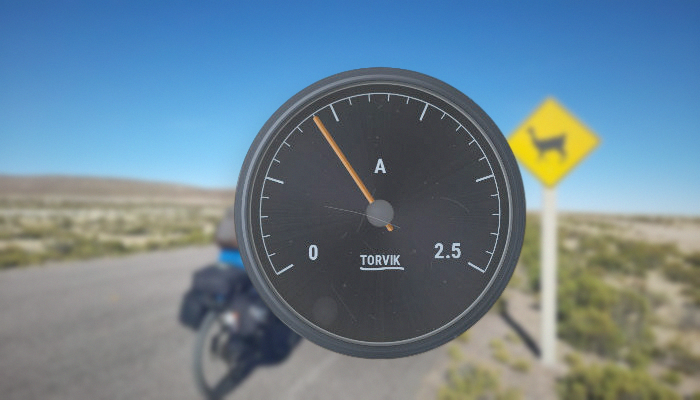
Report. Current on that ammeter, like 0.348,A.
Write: 0.9,A
